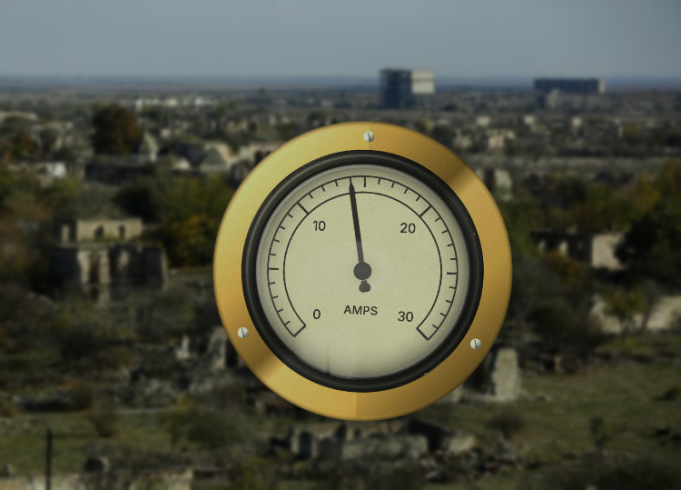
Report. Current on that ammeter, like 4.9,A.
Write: 14,A
